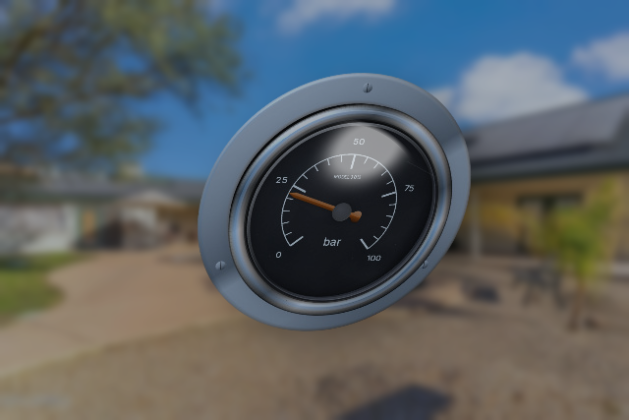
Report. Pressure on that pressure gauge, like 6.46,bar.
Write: 22.5,bar
